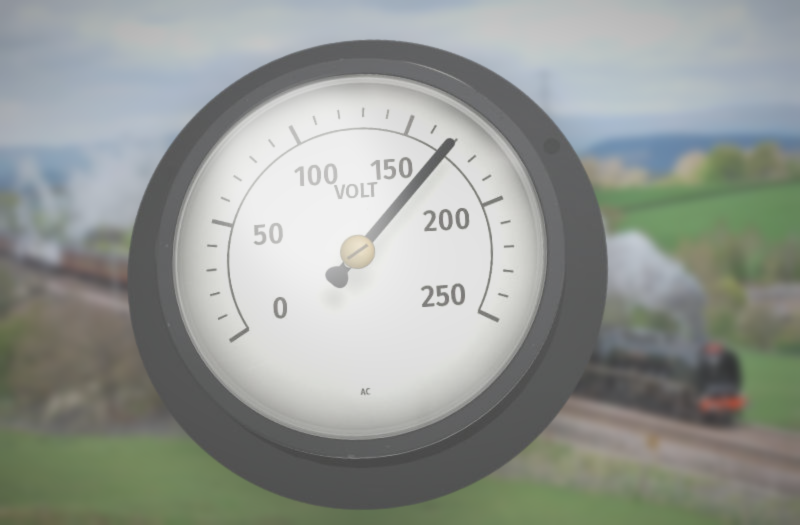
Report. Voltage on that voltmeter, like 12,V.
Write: 170,V
